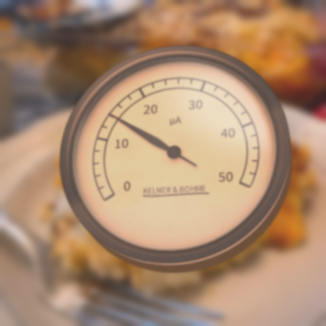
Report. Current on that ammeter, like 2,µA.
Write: 14,µA
